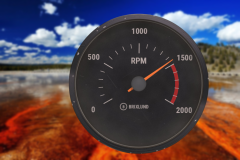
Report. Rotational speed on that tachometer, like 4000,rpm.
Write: 1450,rpm
